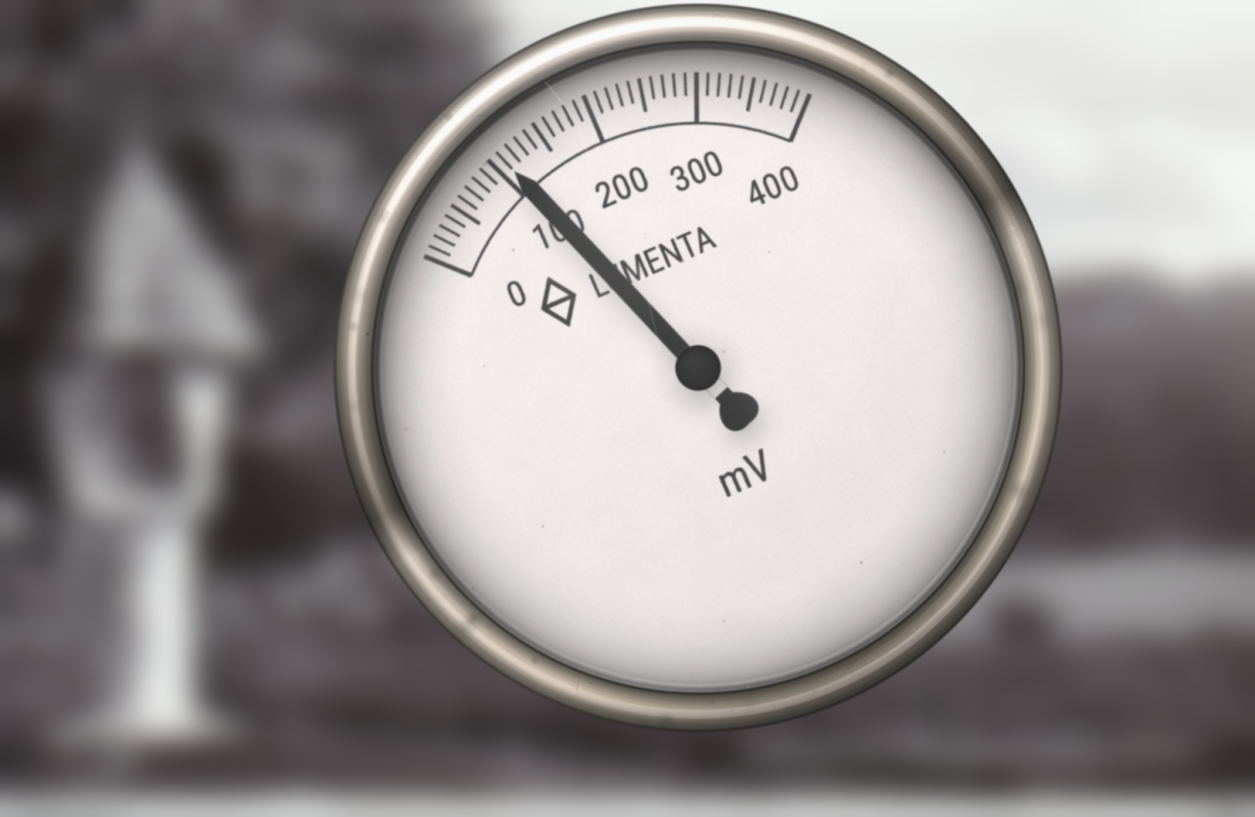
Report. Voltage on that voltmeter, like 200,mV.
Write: 110,mV
